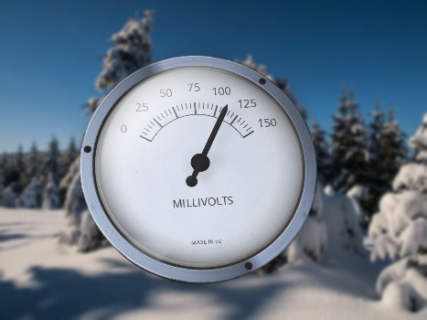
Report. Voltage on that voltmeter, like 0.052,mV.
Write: 110,mV
